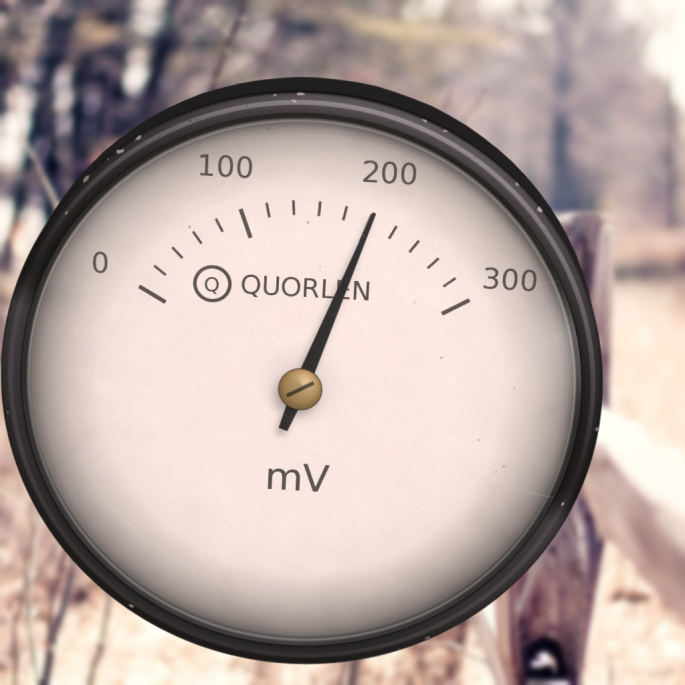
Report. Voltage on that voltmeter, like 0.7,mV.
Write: 200,mV
